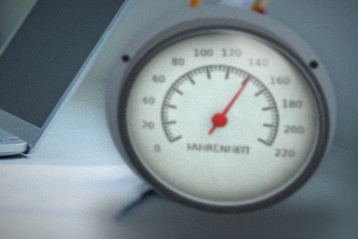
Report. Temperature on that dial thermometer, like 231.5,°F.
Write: 140,°F
